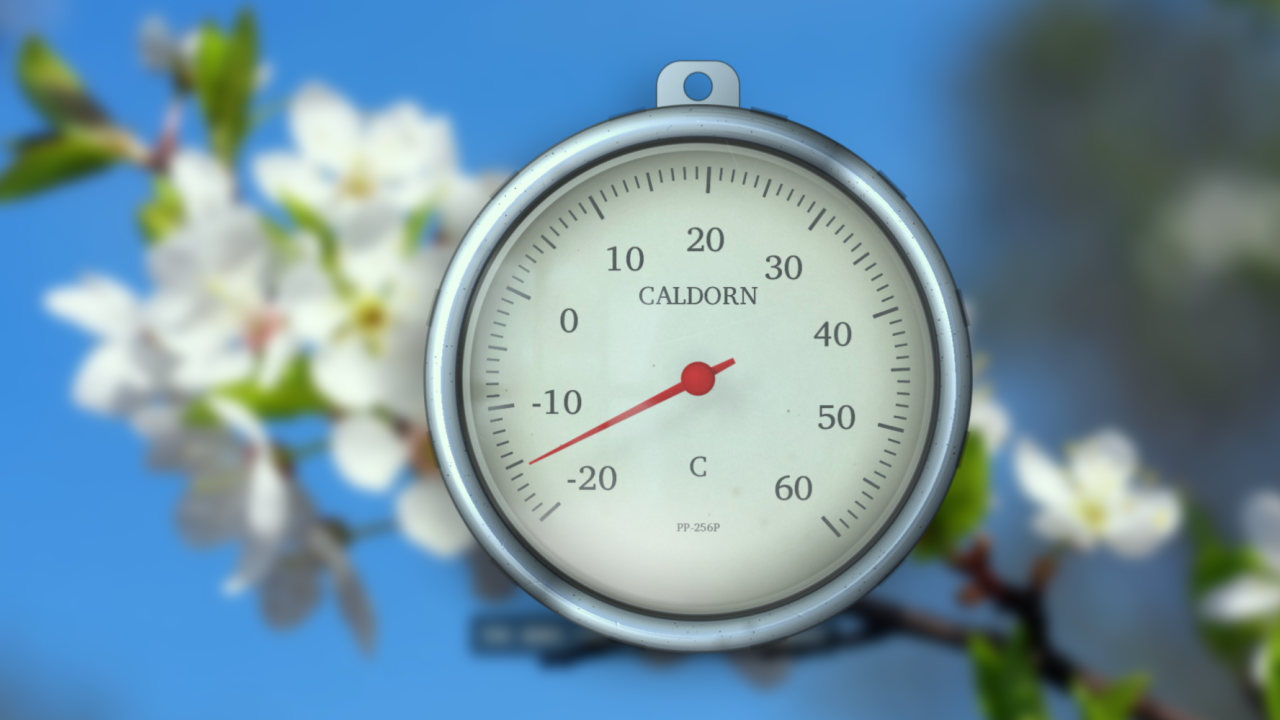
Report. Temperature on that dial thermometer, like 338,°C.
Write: -15.5,°C
